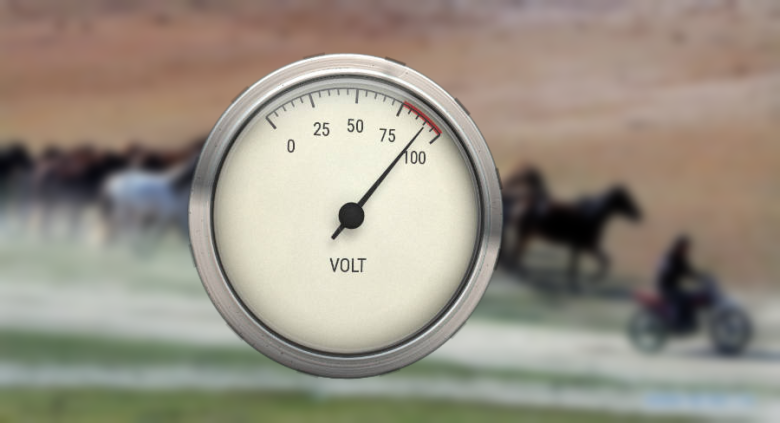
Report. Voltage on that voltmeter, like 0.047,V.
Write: 90,V
